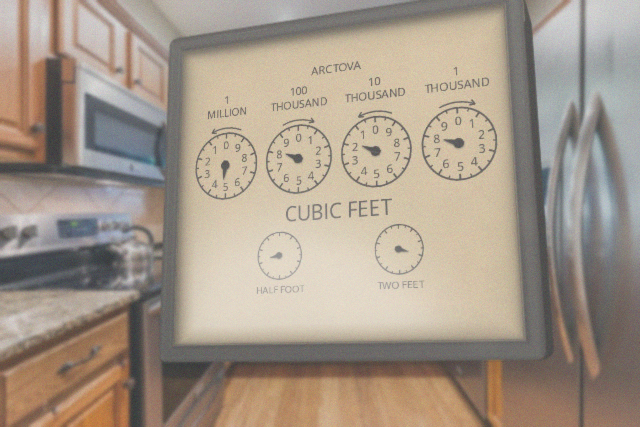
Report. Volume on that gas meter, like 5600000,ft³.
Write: 481800,ft³
